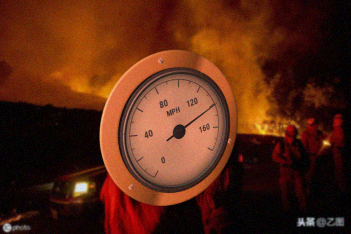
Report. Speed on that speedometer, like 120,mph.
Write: 140,mph
